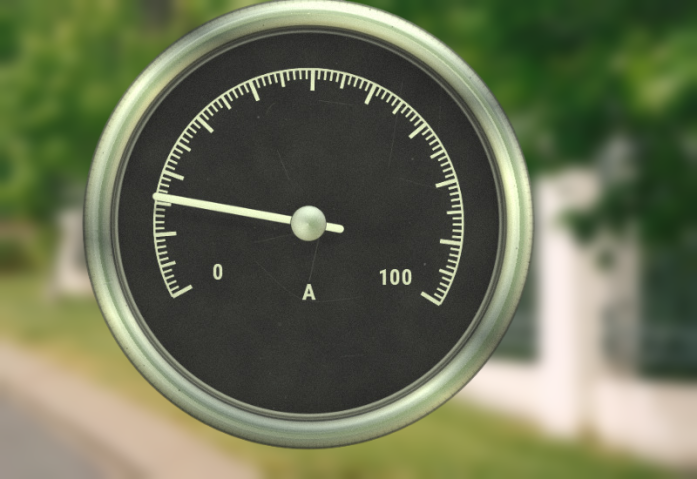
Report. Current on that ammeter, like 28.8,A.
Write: 16,A
